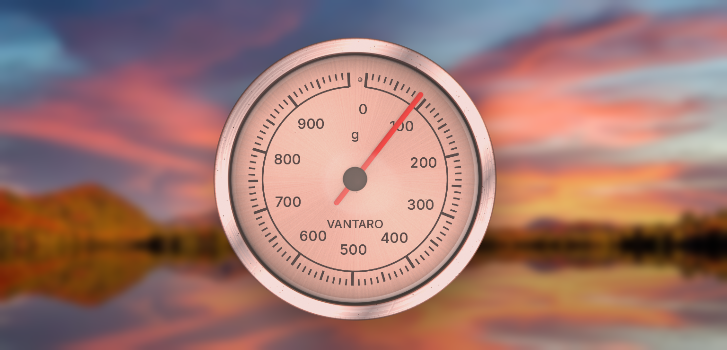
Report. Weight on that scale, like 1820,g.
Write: 90,g
